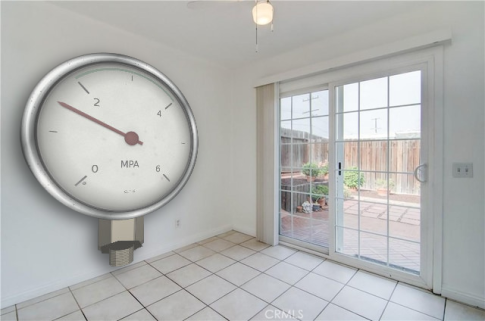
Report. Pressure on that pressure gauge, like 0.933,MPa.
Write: 1.5,MPa
